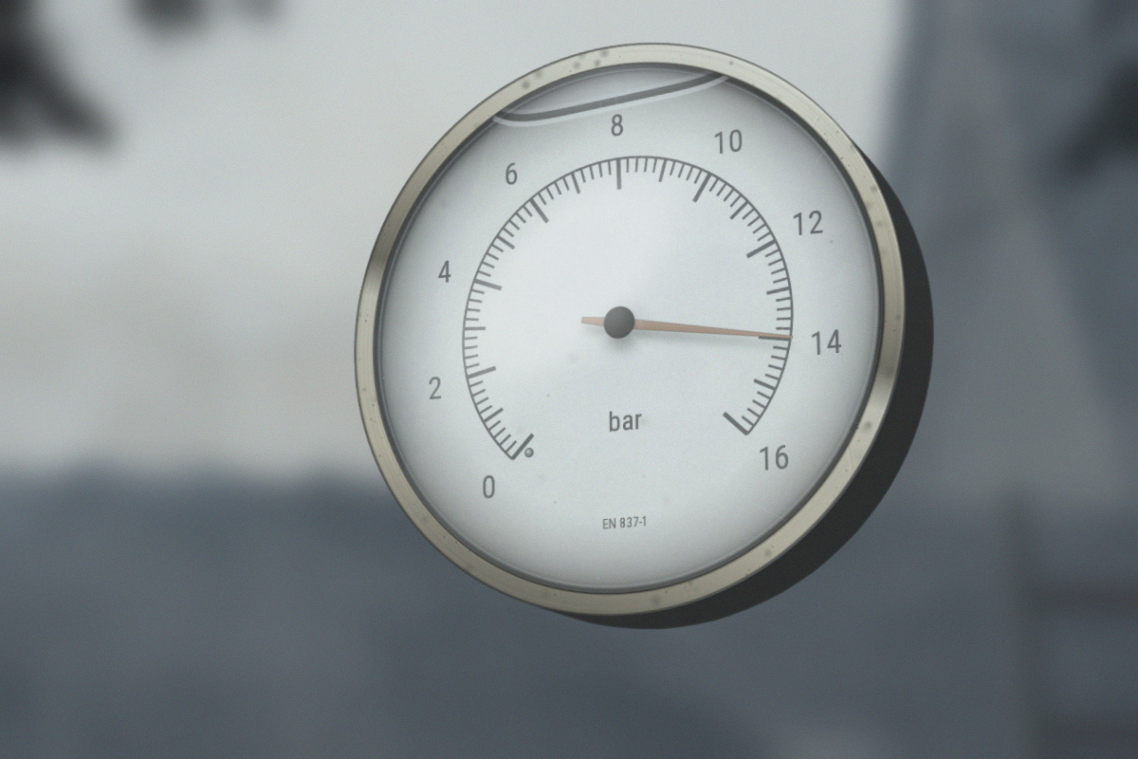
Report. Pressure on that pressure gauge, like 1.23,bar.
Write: 14,bar
